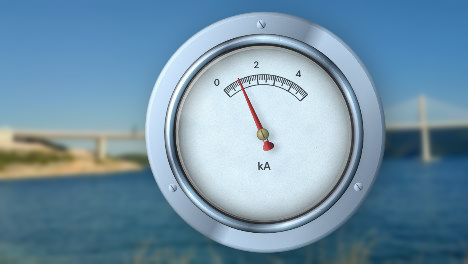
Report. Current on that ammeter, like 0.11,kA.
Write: 1,kA
